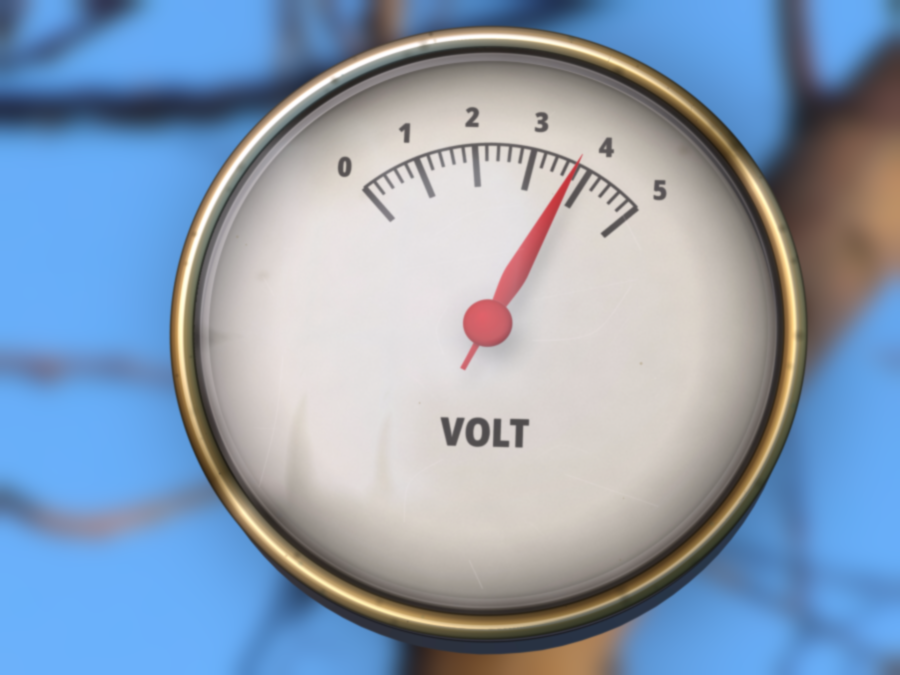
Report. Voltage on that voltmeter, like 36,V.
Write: 3.8,V
